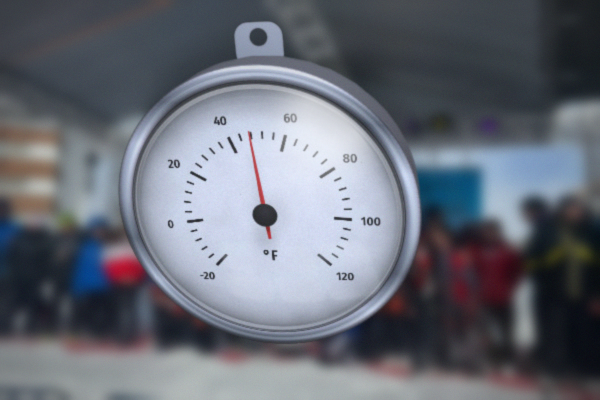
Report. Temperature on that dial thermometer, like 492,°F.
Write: 48,°F
